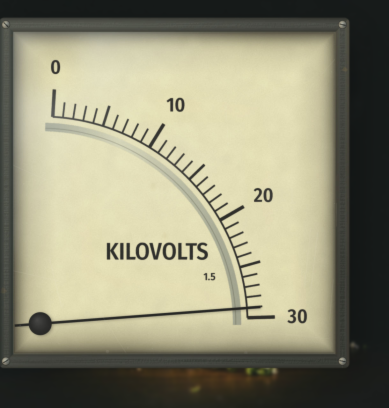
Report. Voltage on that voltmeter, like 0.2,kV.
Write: 29,kV
